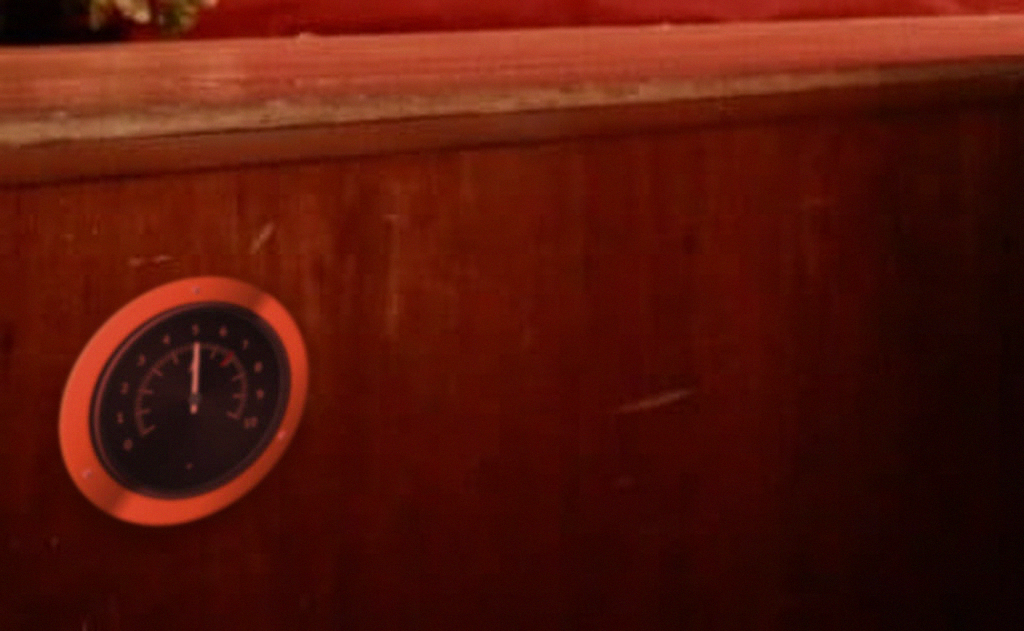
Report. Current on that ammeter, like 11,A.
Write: 5,A
